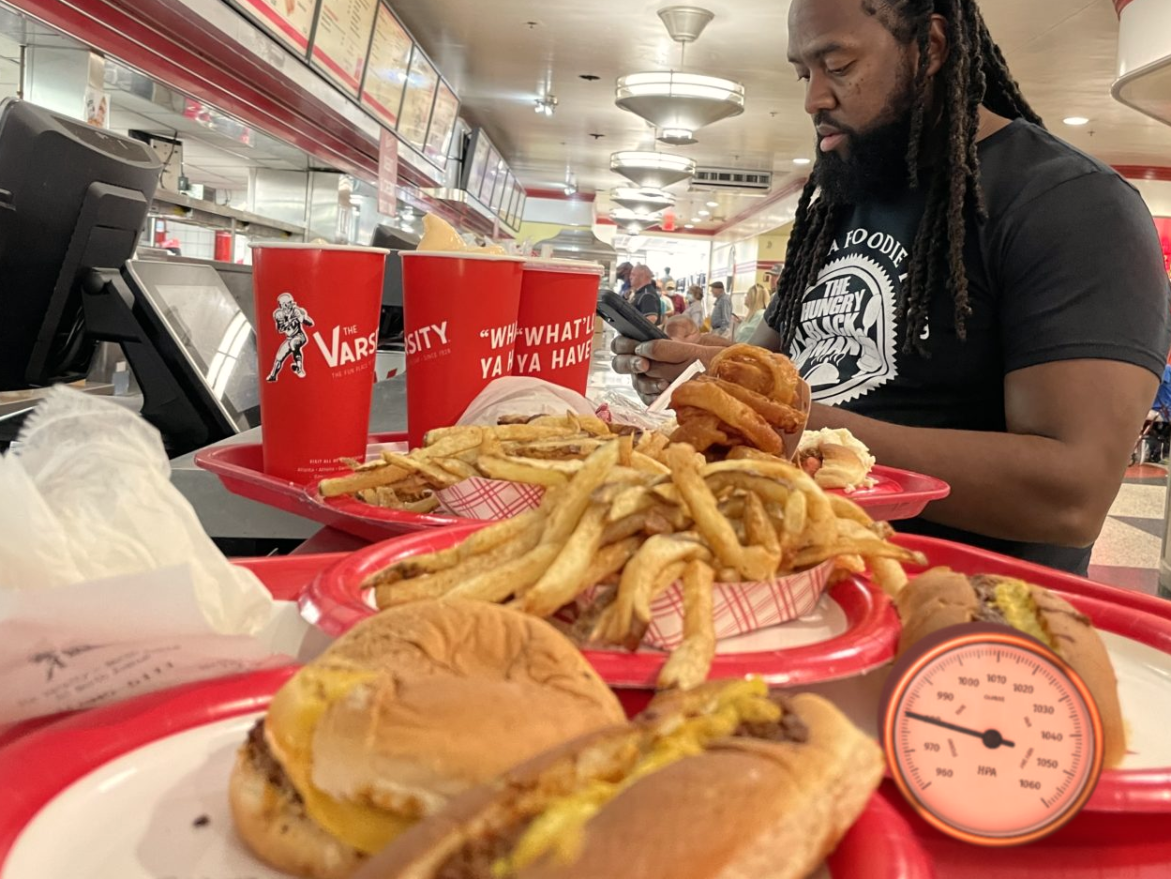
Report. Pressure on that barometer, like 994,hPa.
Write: 980,hPa
